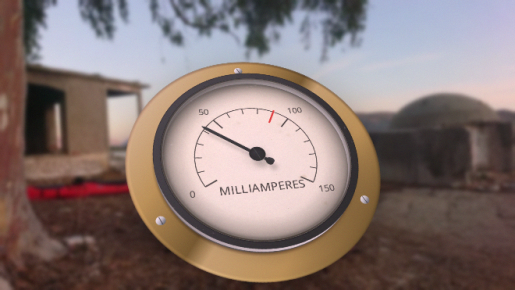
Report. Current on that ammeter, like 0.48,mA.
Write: 40,mA
